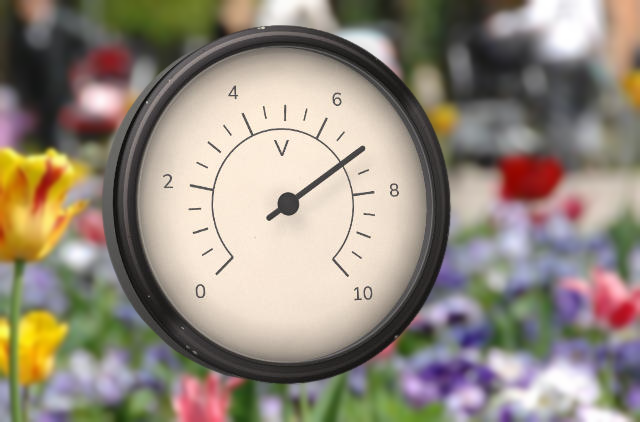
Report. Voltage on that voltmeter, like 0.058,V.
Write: 7,V
